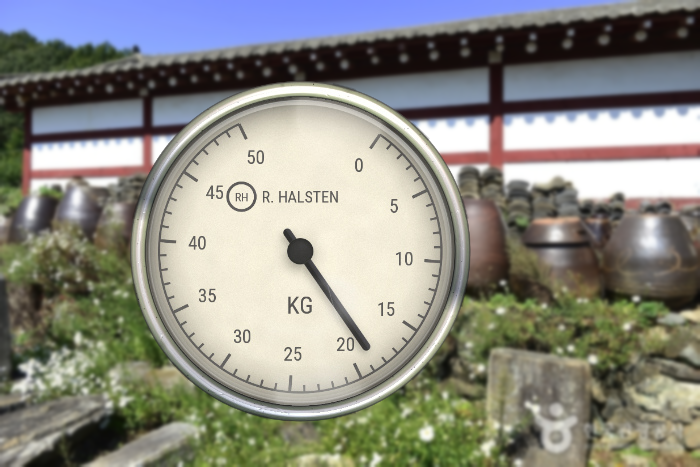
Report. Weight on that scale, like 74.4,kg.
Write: 18.5,kg
